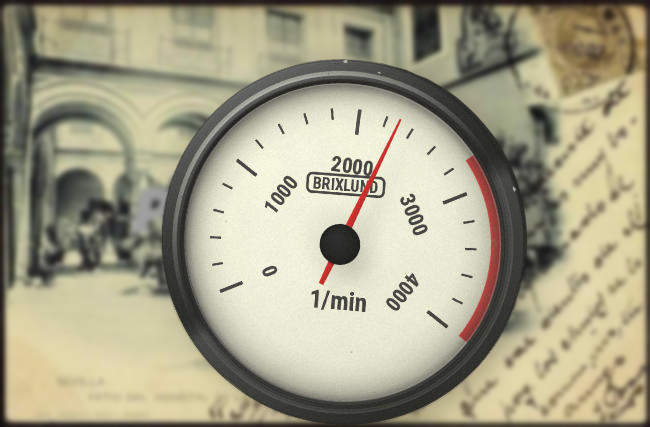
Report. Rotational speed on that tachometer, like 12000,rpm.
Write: 2300,rpm
